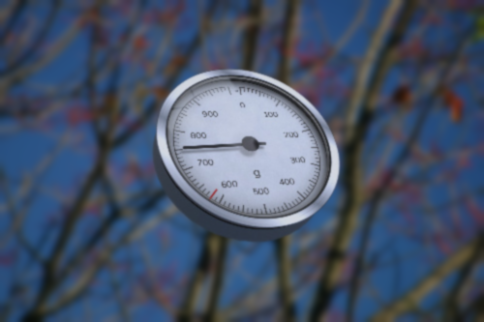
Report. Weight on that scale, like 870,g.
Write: 750,g
